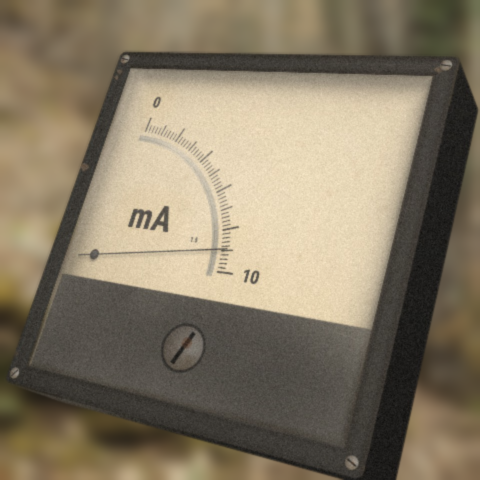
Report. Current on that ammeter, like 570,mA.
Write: 9,mA
